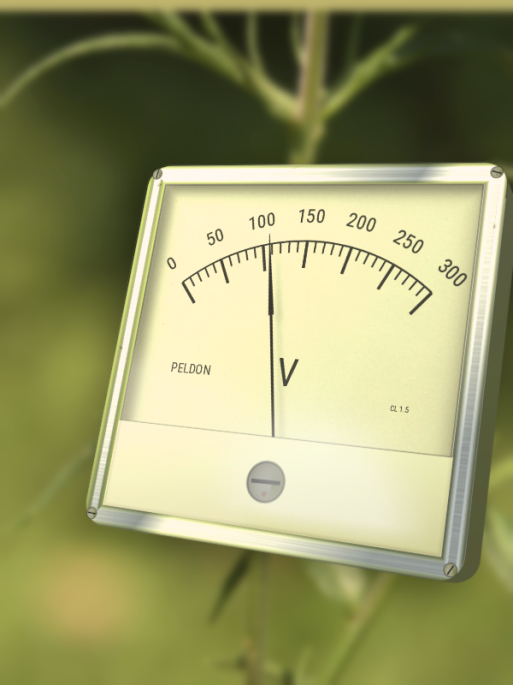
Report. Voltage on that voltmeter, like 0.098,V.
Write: 110,V
